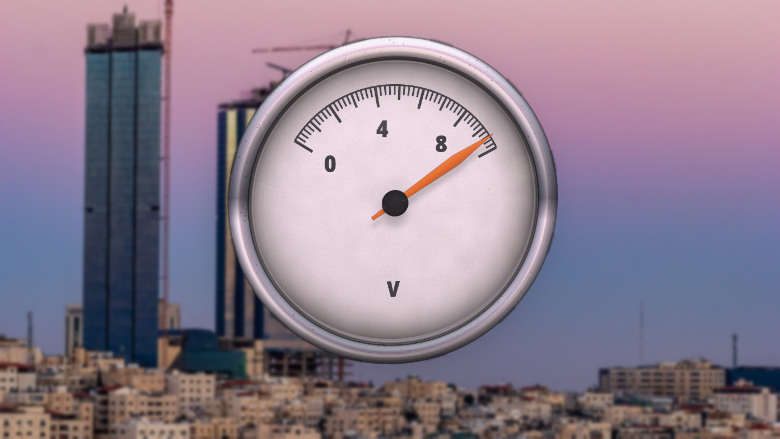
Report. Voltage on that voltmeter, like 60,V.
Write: 9.4,V
